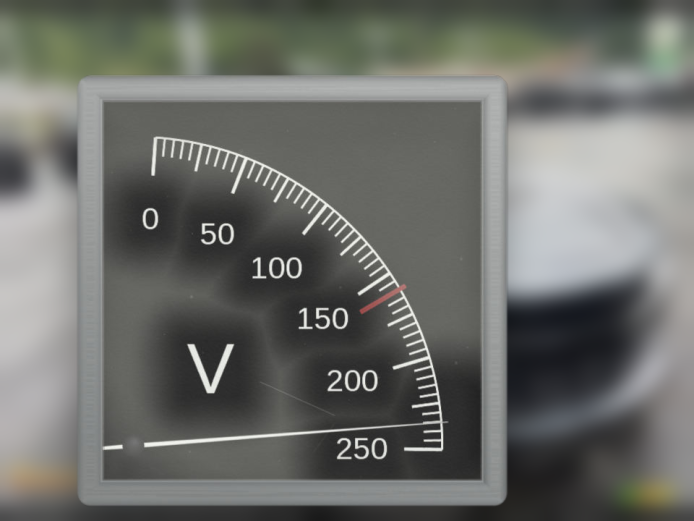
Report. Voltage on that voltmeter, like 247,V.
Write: 235,V
